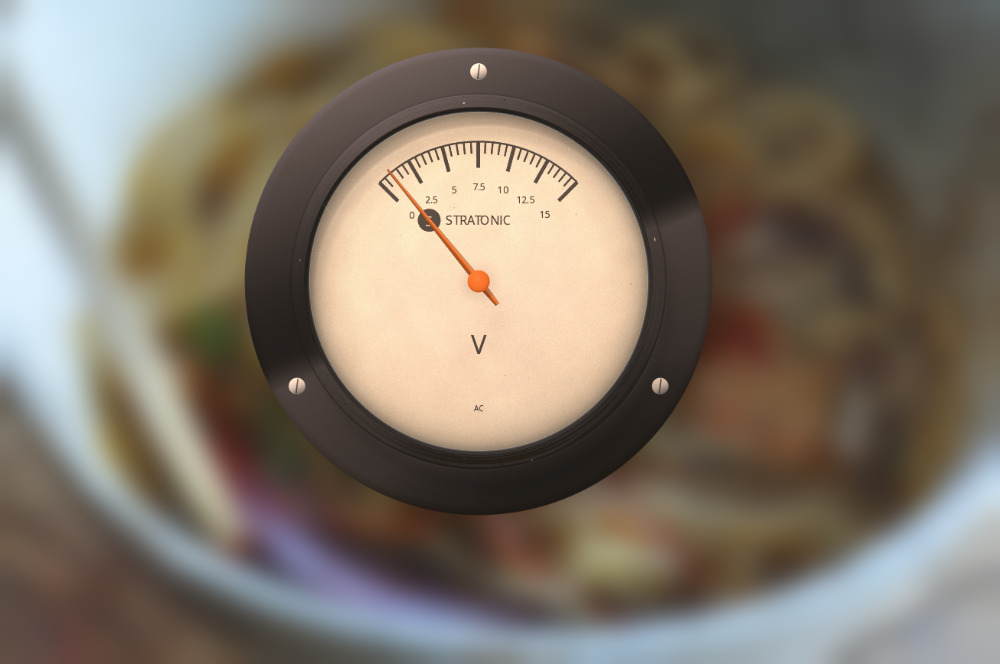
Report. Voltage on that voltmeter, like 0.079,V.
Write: 1,V
